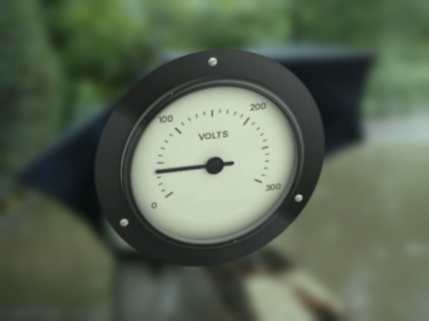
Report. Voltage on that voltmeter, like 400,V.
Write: 40,V
